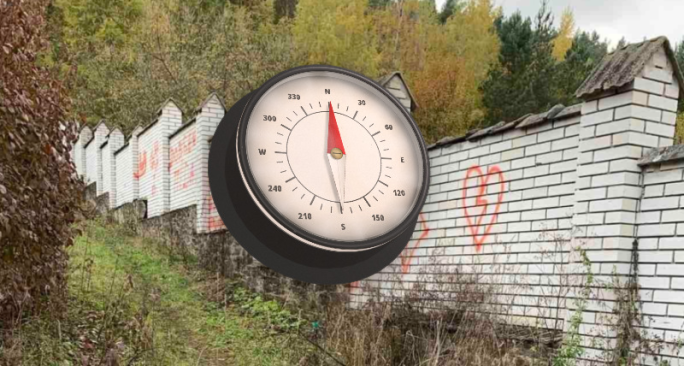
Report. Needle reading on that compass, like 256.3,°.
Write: 0,°
